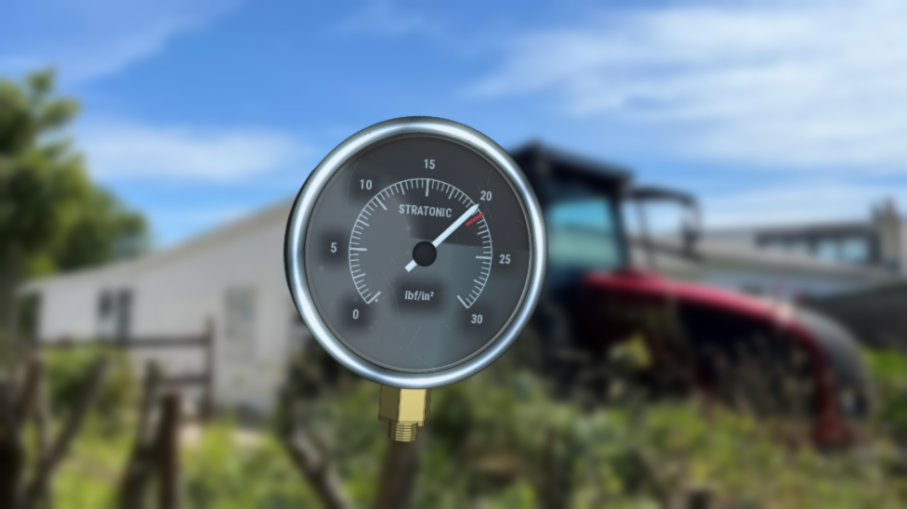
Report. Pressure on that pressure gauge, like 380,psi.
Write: 20,psi
